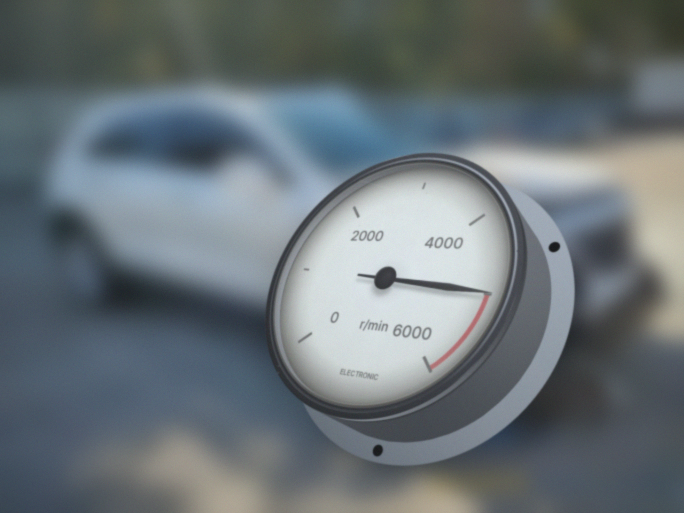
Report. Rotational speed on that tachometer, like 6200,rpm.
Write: 5000,rpm
